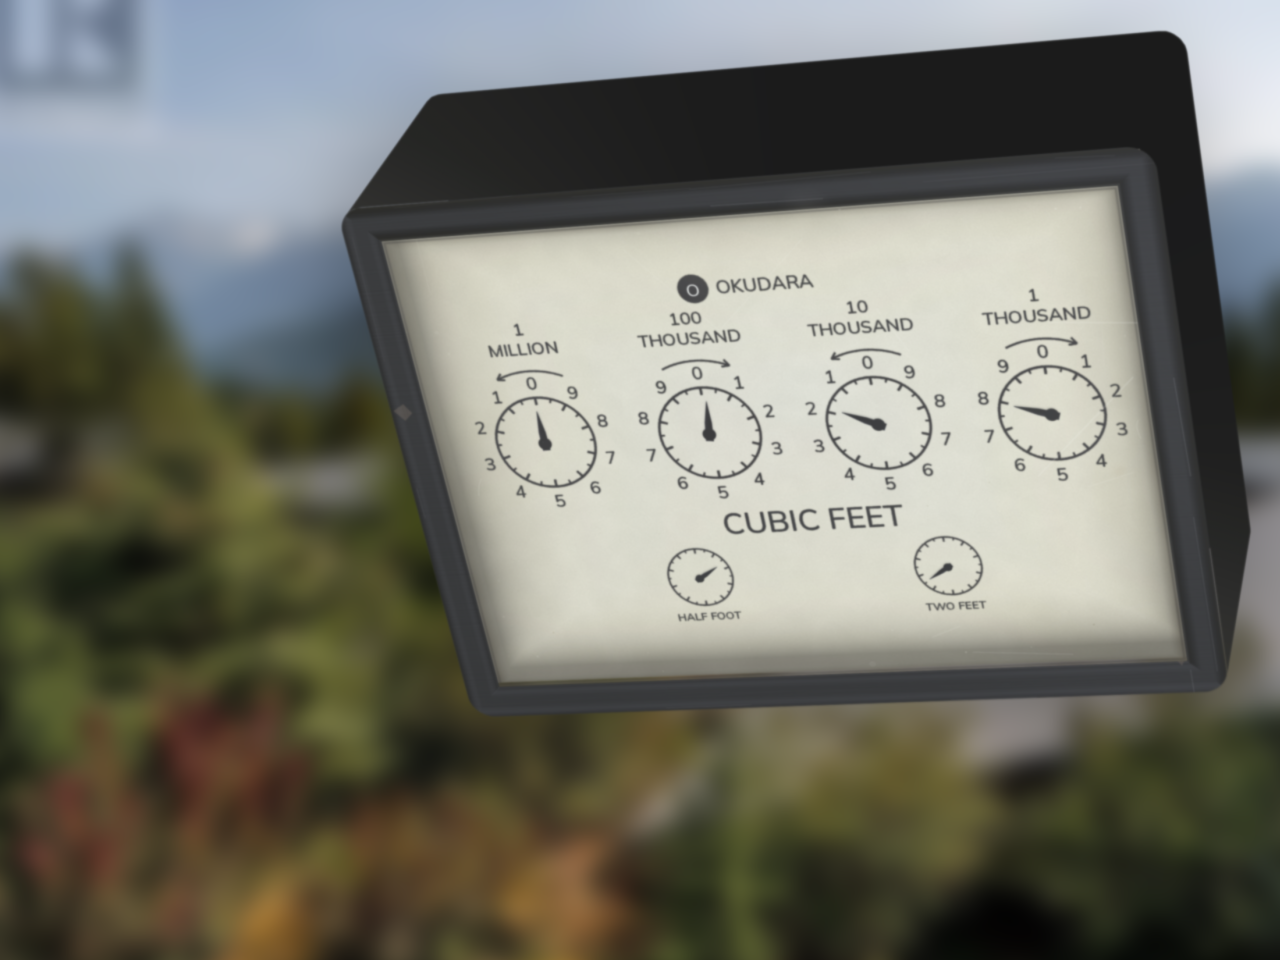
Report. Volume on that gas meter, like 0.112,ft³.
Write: 1800,ft³
